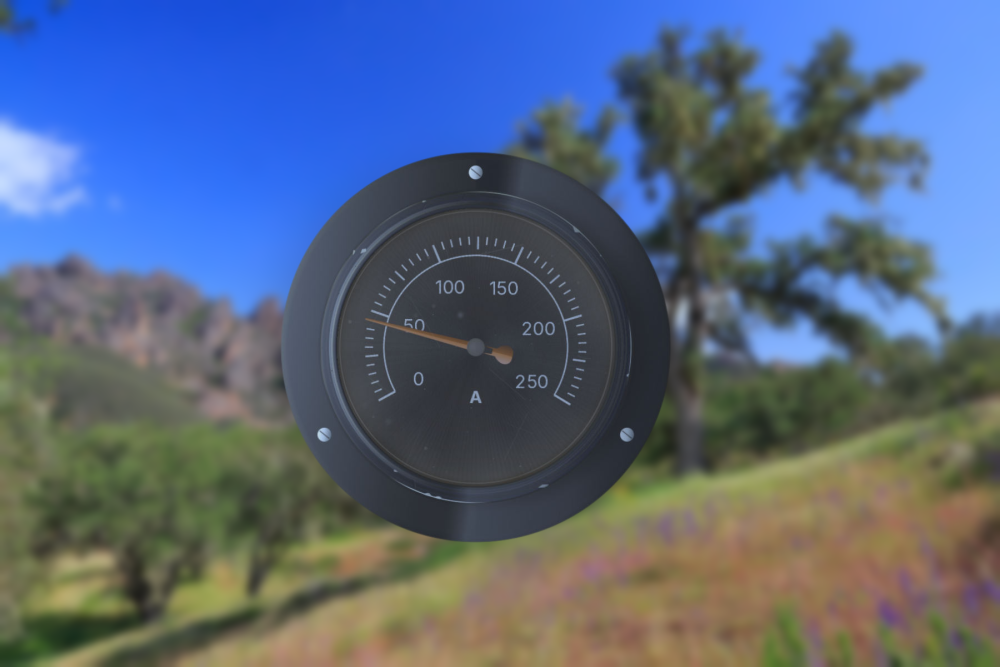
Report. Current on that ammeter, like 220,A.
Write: 45,A
